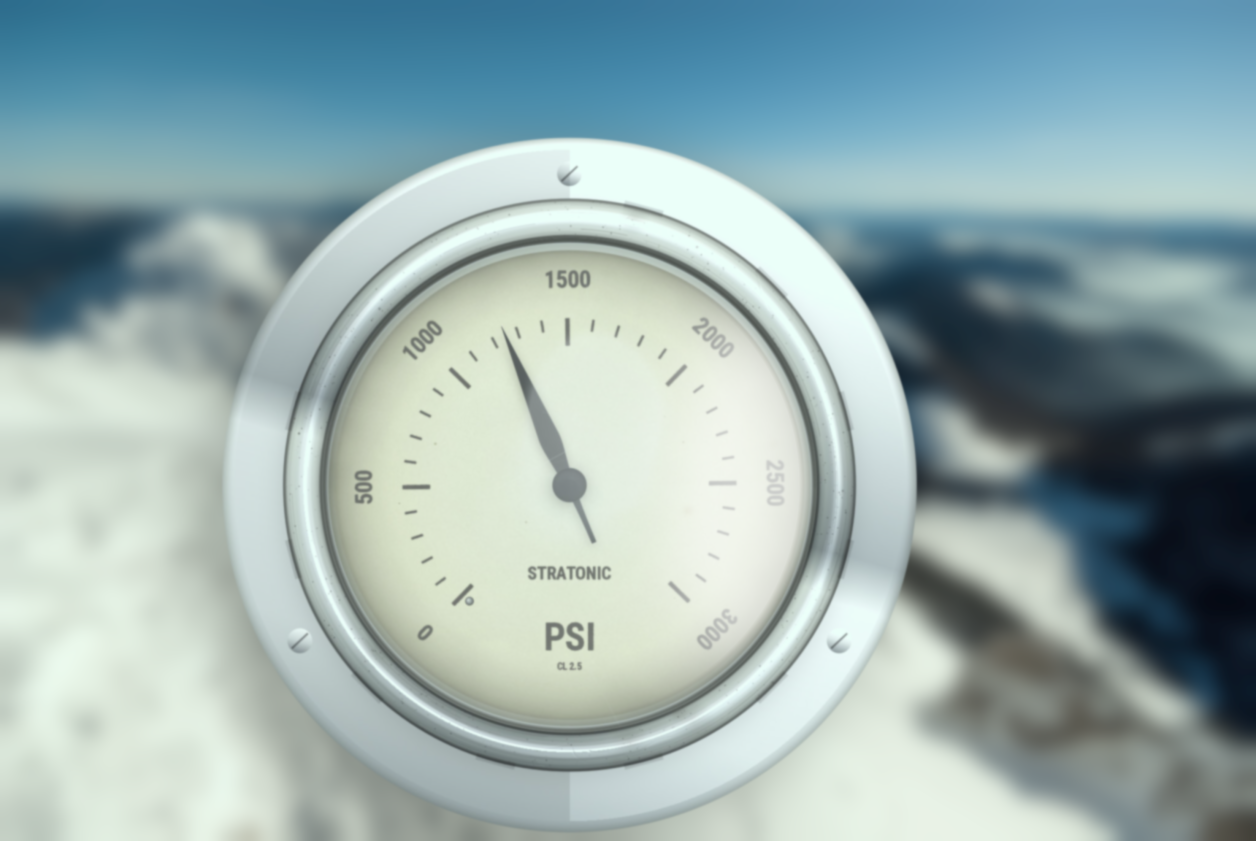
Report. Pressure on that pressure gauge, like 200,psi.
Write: 1250,psi
